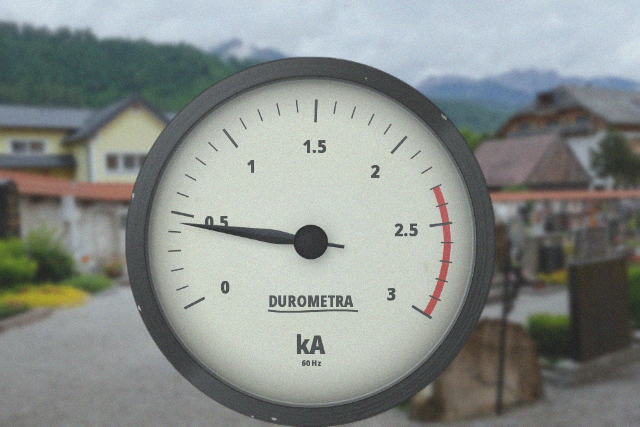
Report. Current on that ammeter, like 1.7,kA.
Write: 0.45,kA
